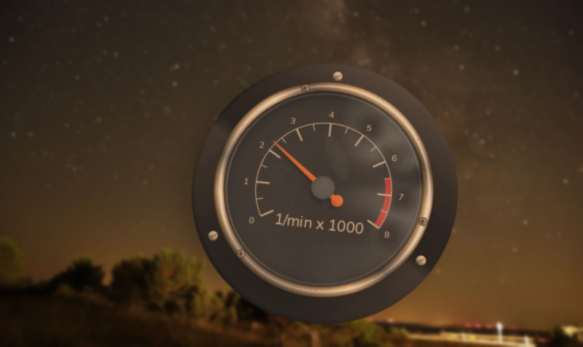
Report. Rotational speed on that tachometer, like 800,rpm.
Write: 2250,rpm
